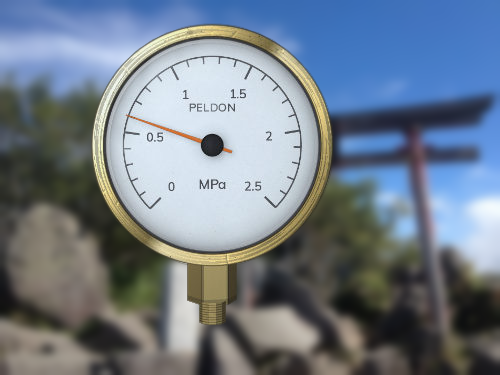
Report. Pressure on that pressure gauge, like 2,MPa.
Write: 0.6,MPa
